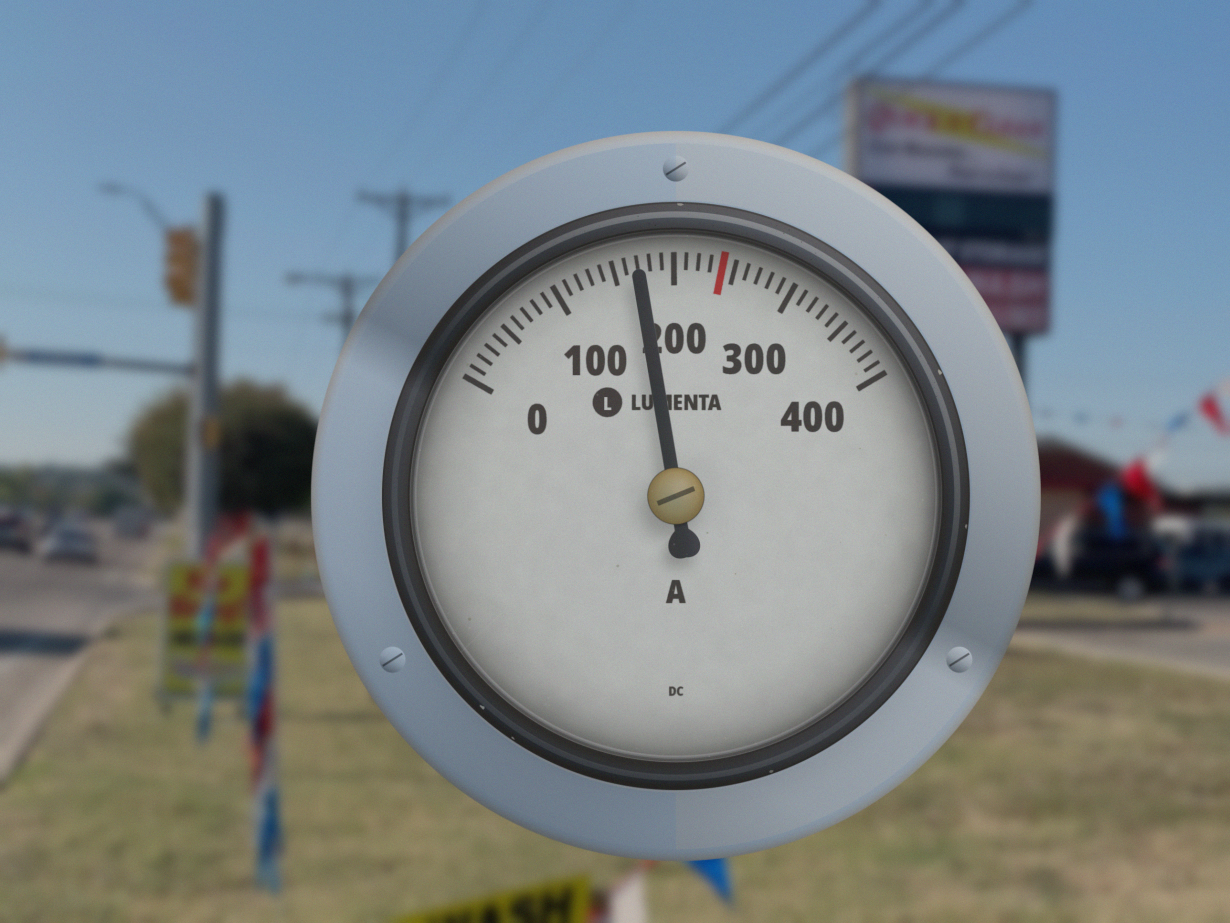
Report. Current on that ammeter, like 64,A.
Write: 170,A
